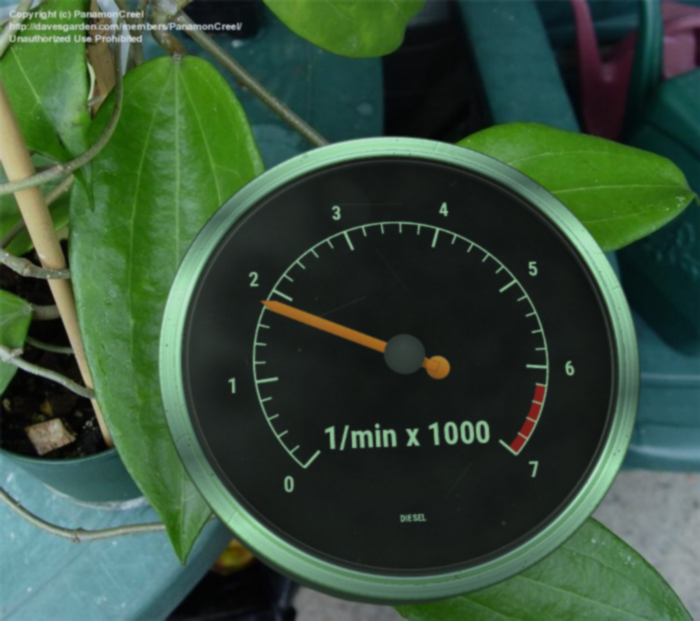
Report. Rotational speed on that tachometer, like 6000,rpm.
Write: 1800,rpm
